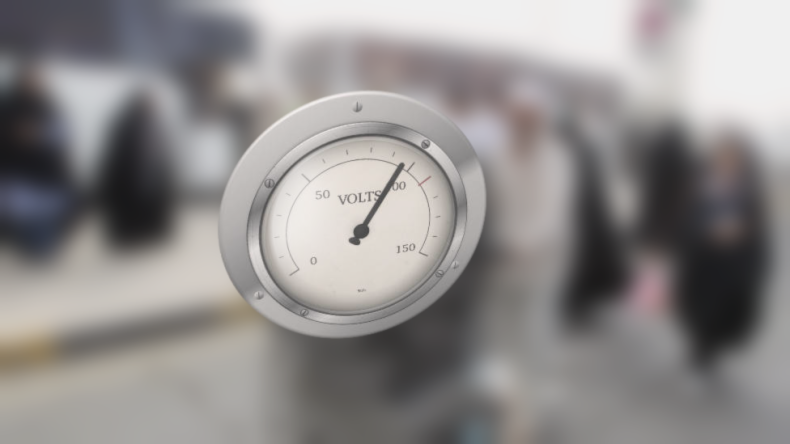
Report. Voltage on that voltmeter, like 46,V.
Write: 95,V
